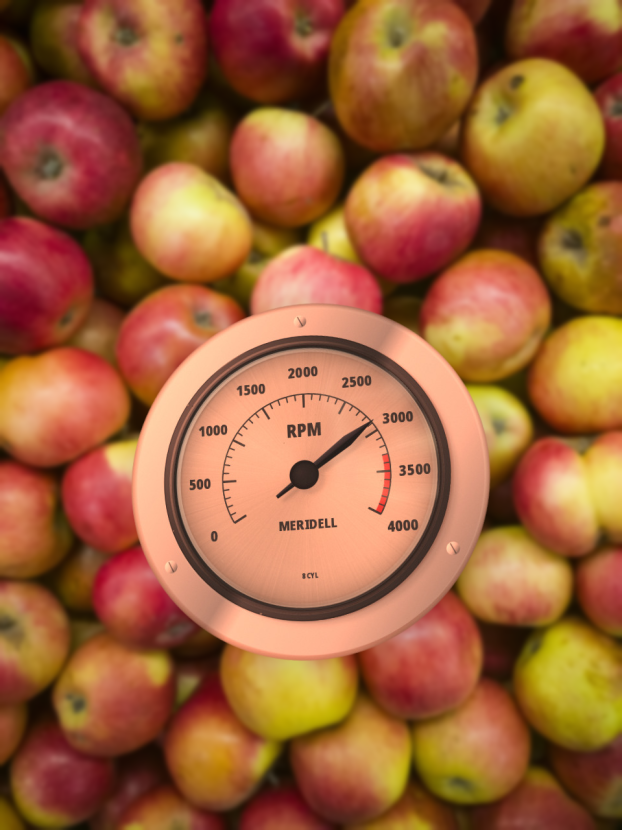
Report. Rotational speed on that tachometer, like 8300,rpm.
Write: 2900,rpm
